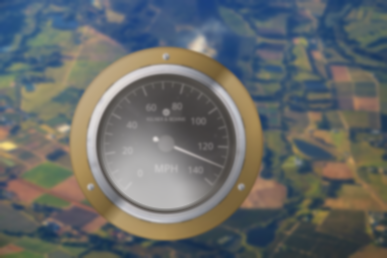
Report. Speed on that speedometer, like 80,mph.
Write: 130,mph
